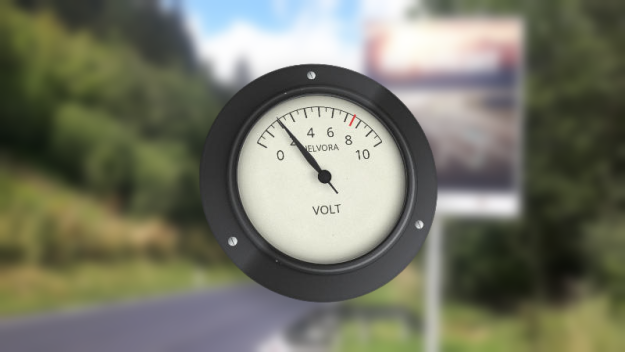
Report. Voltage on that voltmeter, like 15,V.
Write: 2,V
